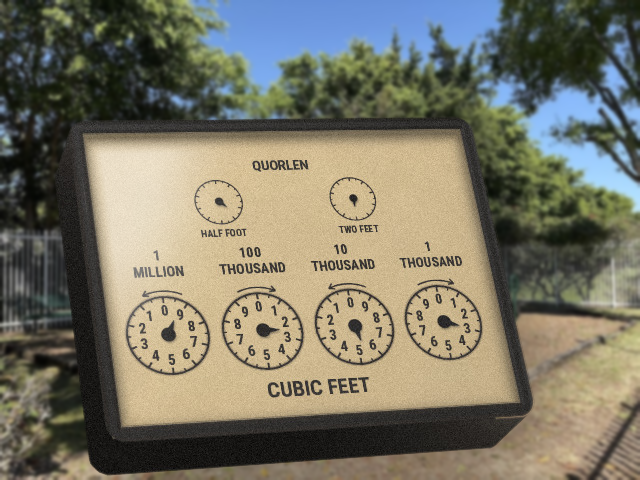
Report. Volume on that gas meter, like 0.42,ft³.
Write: 925300,ft³
